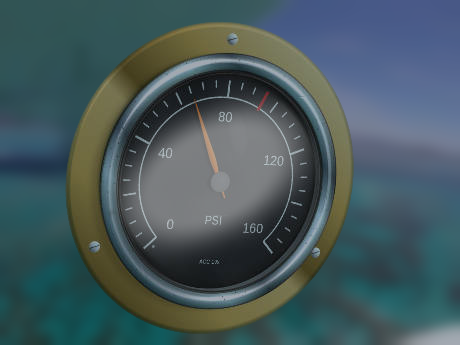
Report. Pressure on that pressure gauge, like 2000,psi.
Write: 65,psi
